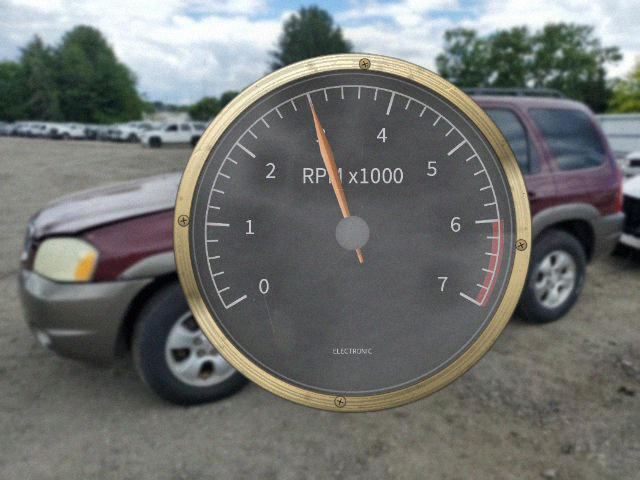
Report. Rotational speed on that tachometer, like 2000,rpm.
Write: 3000,rpm
